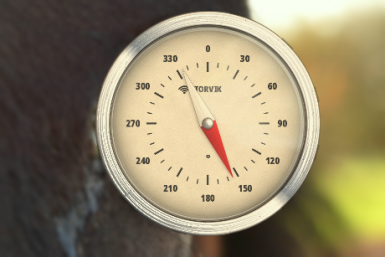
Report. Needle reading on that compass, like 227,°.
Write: 155,°
